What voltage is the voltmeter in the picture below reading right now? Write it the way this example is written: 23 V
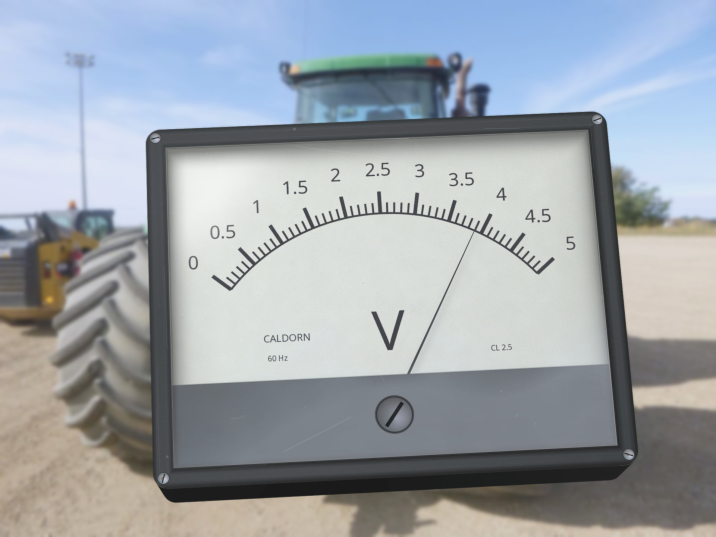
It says 3.9 V
